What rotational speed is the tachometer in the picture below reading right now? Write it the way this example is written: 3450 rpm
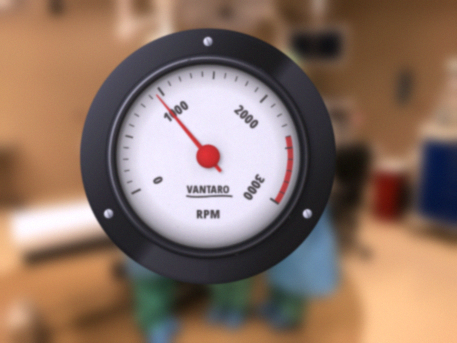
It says 950 rpm
